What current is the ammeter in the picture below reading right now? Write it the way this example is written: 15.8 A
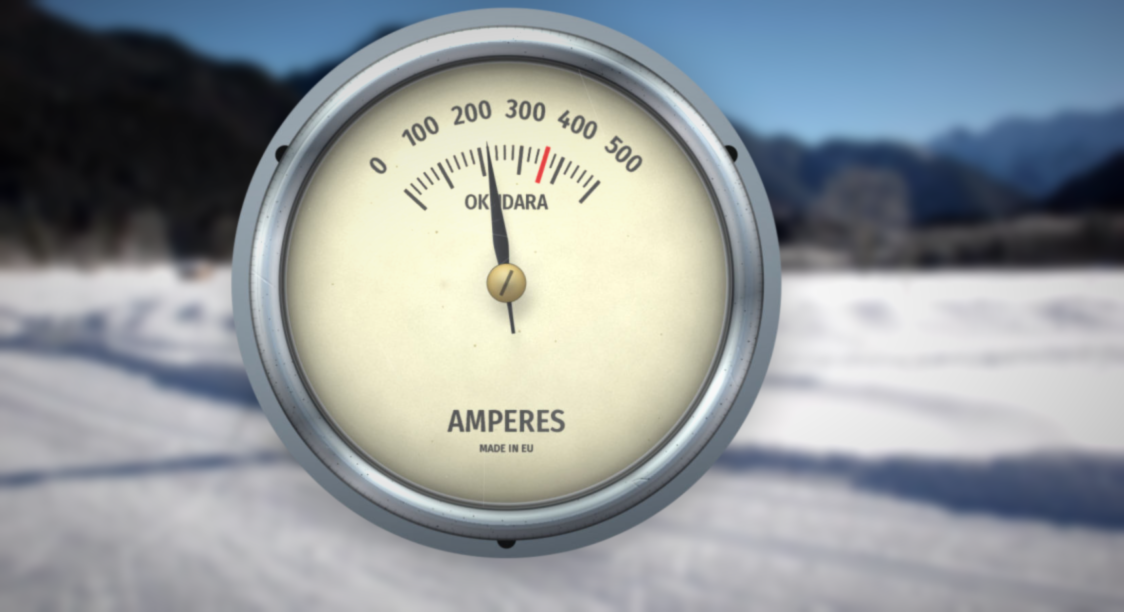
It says 220 A
